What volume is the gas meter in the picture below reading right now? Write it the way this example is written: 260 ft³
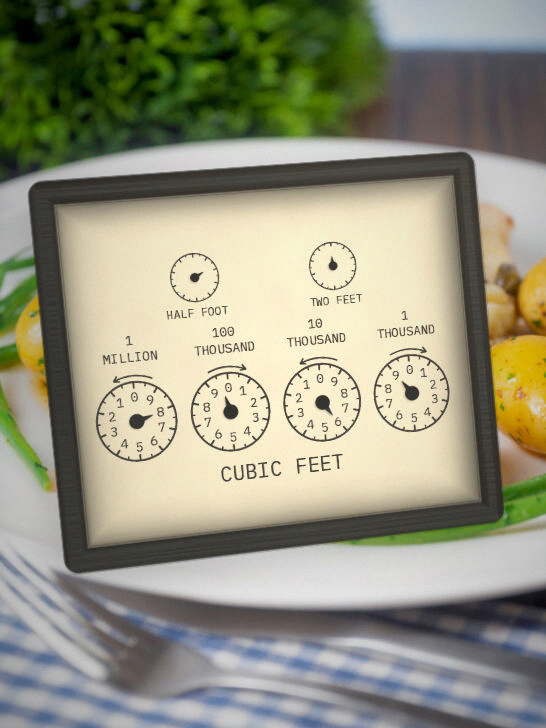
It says 795900 ft³
